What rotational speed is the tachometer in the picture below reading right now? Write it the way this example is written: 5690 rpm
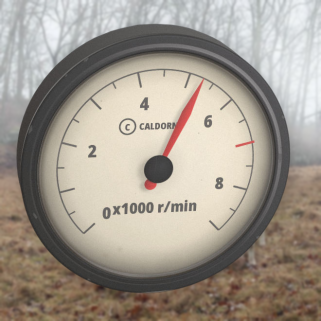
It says 5250 rpm
